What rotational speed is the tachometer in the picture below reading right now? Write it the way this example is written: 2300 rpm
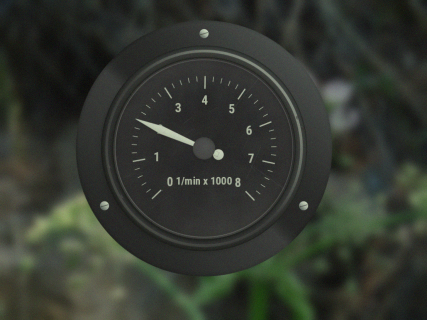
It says 2000 rpm
